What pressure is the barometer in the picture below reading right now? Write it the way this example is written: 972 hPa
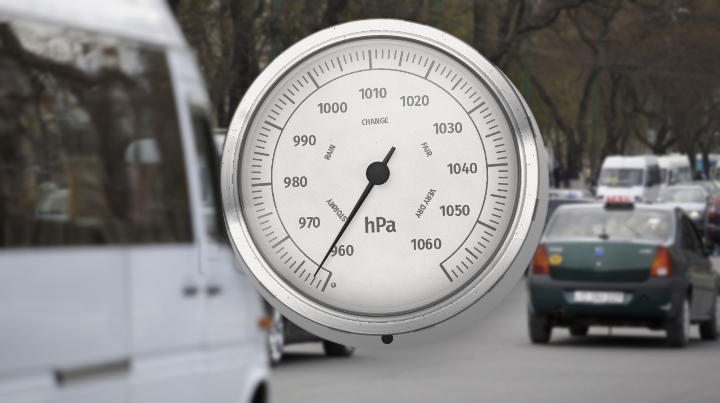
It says 962 hPa
